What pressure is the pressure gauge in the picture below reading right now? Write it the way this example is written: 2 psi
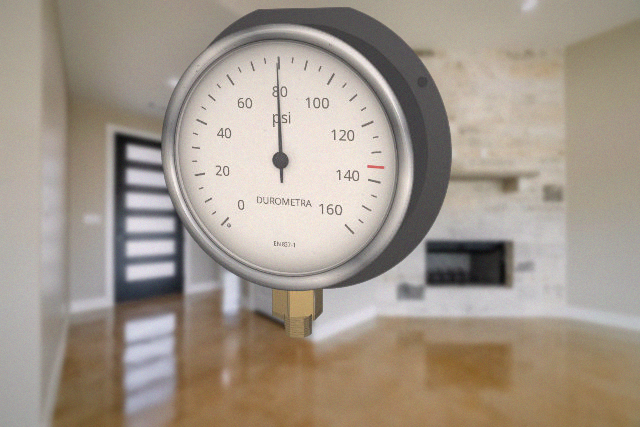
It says 80 psi
